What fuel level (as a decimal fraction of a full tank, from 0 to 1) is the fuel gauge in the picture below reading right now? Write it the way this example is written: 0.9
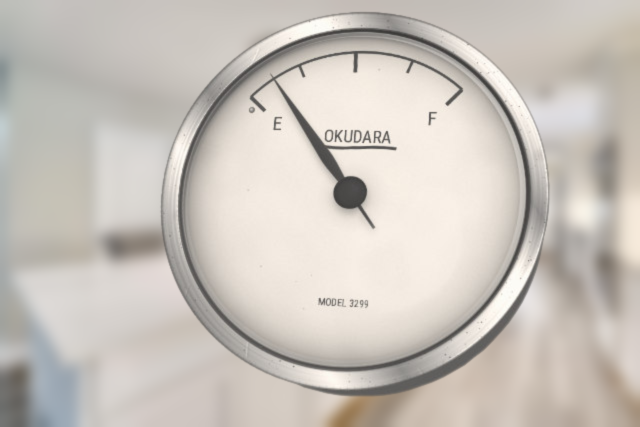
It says 0.125
